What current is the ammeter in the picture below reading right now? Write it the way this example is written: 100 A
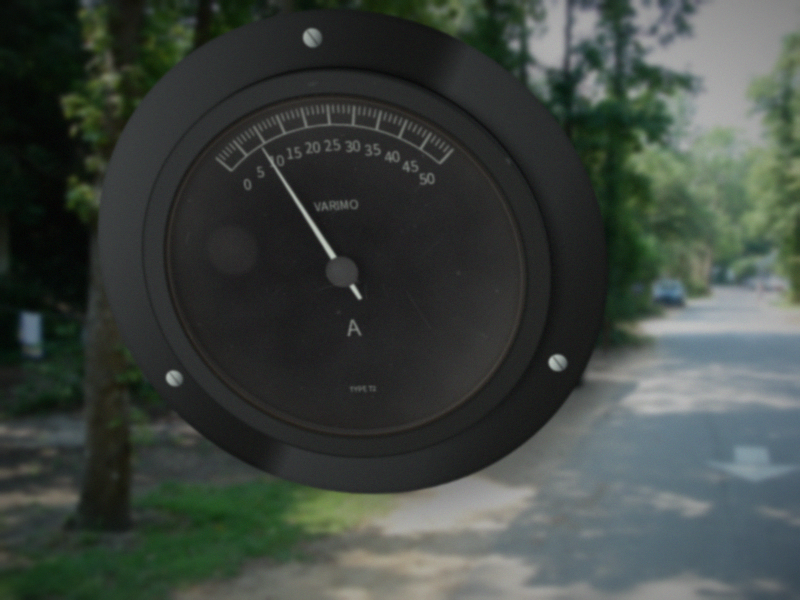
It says 10 A
